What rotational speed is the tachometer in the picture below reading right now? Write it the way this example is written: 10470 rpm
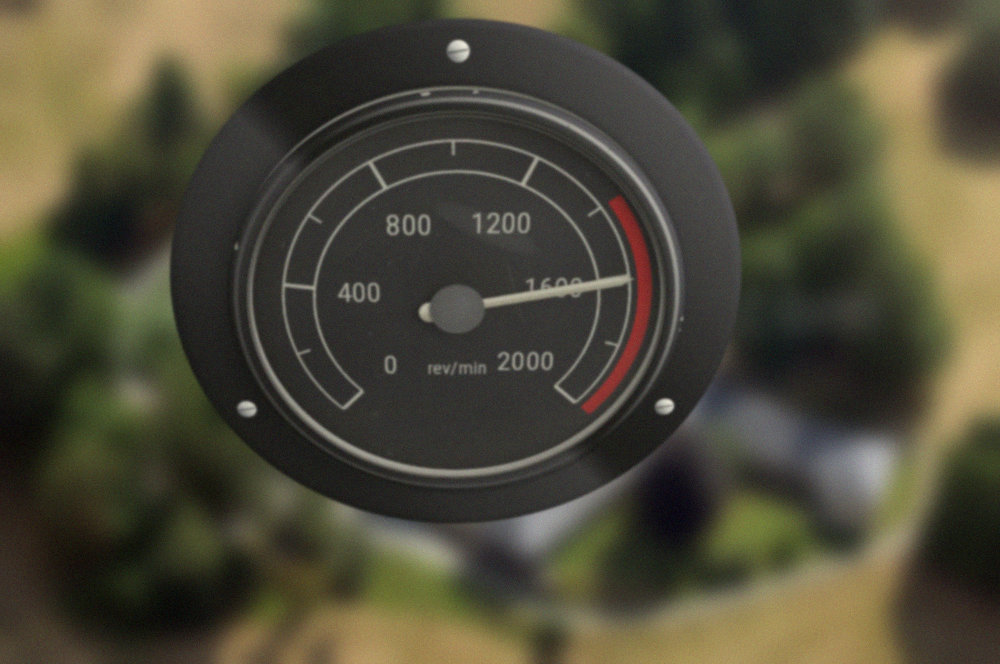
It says 1600 rpm
